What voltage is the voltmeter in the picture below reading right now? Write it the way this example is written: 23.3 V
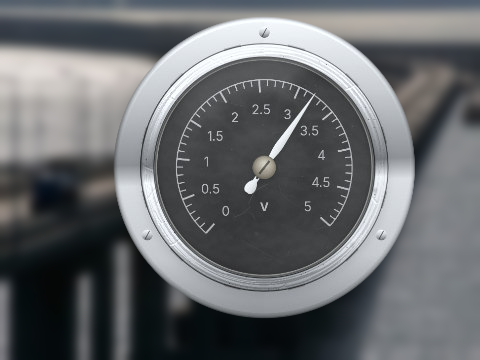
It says 3.2 V
